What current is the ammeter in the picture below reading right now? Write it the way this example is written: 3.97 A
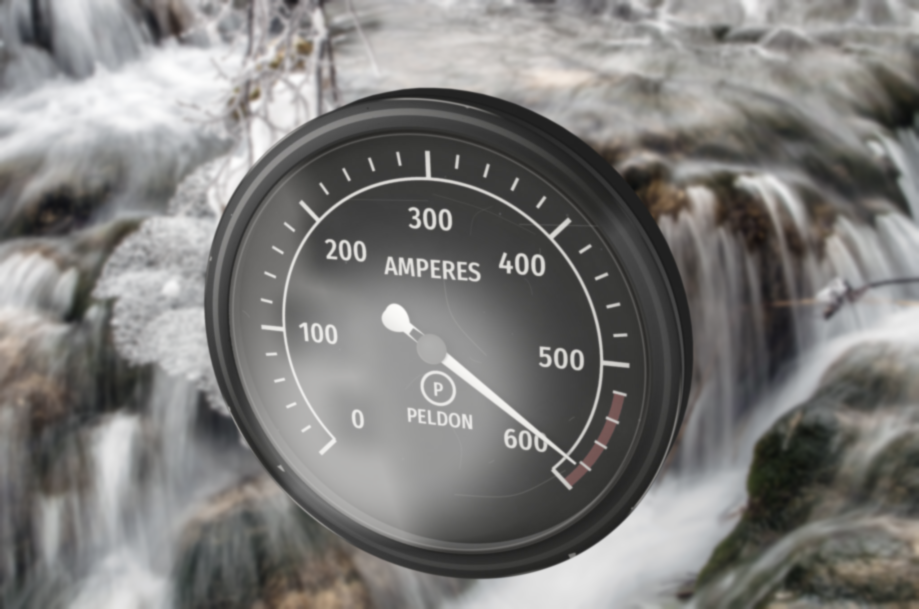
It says 580 A
